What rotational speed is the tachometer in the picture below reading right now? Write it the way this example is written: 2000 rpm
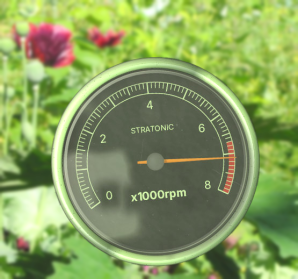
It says 7100 rpm
